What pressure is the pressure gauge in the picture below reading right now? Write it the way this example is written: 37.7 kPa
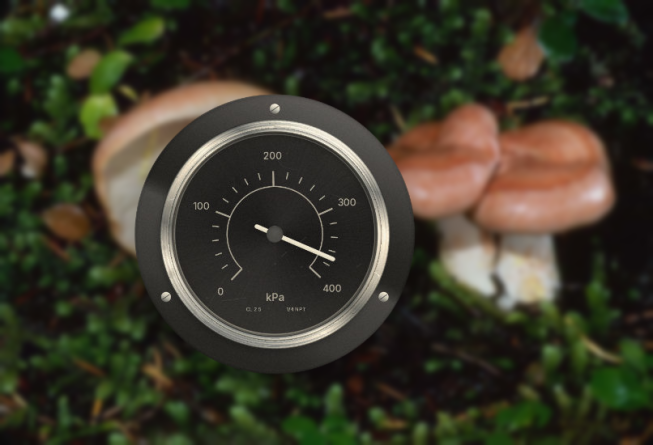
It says 370 kPa
